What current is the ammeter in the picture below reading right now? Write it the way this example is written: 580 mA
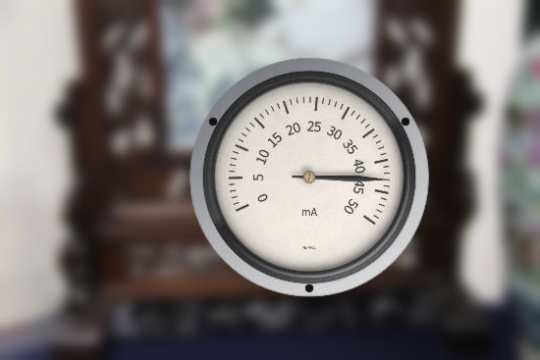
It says 43 mA
